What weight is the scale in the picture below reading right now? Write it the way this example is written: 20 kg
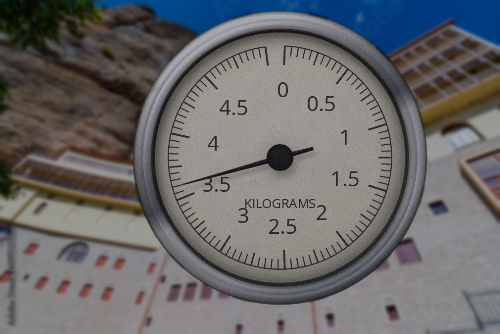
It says 3.6 kg
